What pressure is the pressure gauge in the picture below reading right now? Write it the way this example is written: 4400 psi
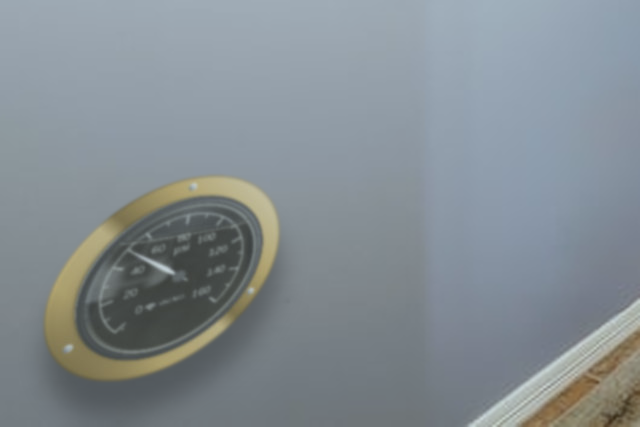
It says 50 psi
